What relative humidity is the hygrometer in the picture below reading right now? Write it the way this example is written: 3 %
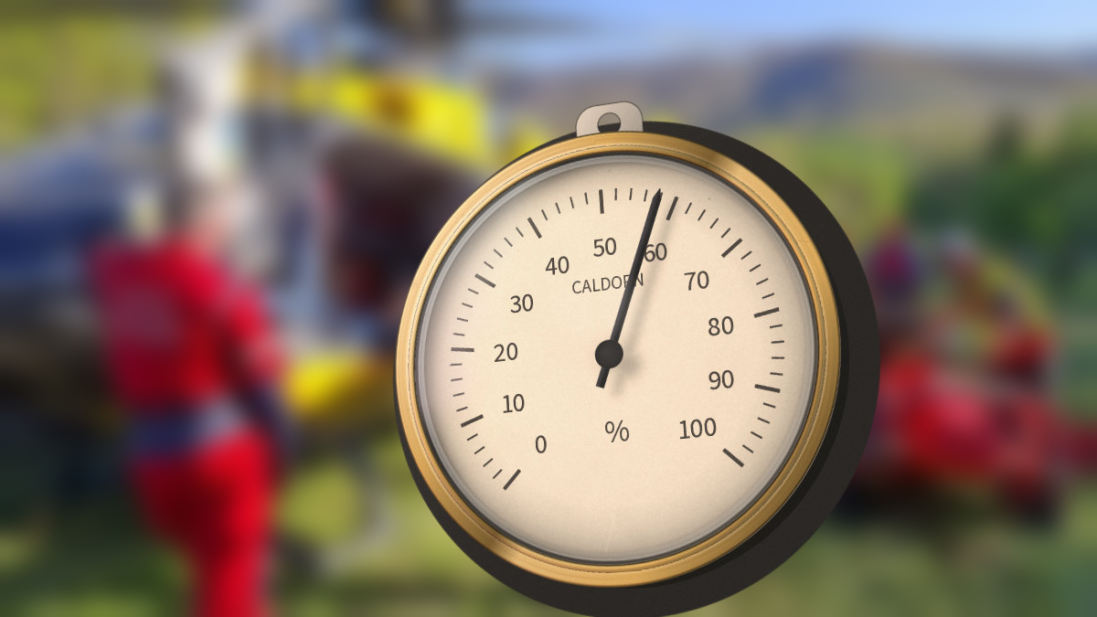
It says 58 %
